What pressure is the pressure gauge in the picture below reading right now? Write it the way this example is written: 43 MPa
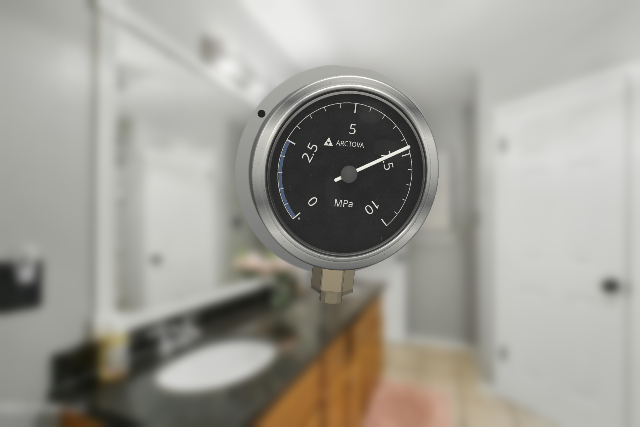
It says 7.25 MPa
